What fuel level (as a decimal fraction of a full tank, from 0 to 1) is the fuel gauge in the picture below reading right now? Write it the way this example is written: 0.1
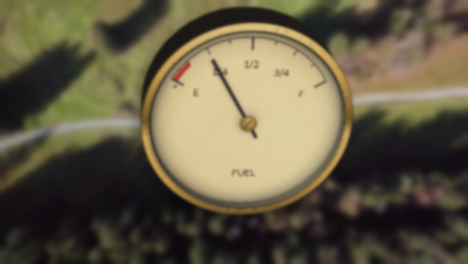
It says 0.25
